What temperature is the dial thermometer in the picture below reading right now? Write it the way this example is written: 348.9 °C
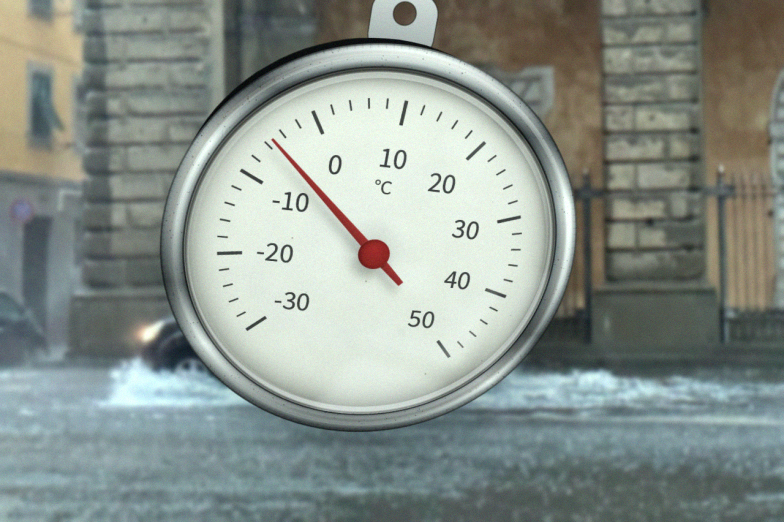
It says -5 °C
